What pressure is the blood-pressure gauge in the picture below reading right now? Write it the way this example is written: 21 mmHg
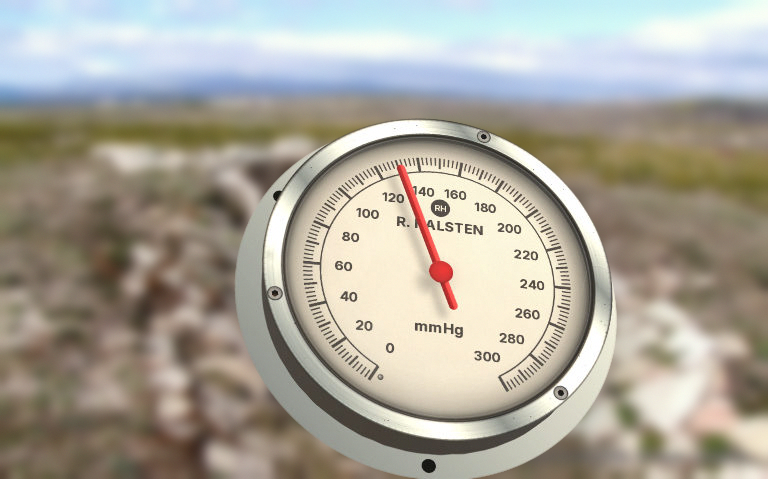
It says 130 mmHg
